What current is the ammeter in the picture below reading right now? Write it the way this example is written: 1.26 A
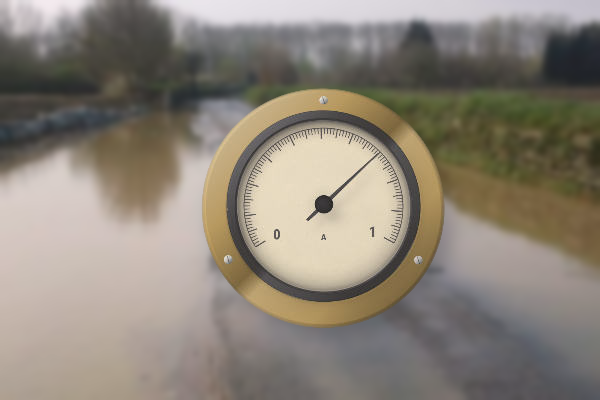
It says 0.7 A
